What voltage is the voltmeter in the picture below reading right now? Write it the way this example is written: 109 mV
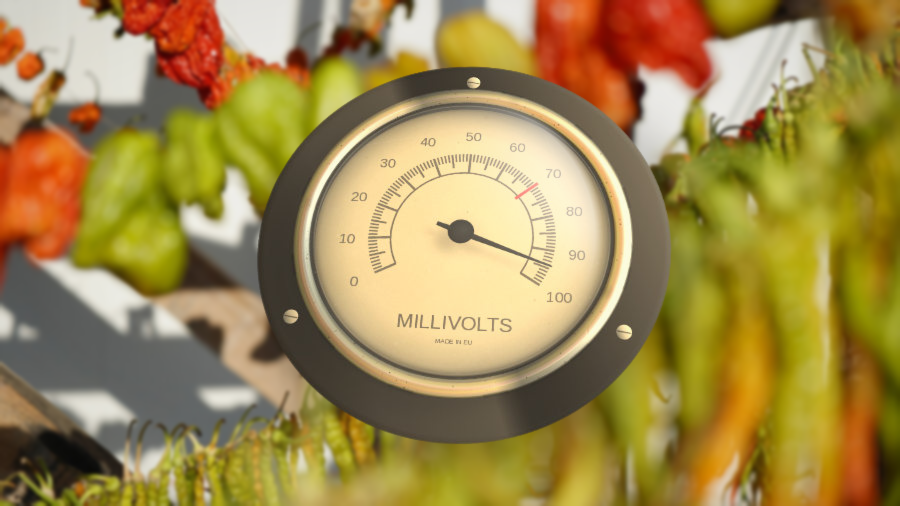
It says 95 mV
